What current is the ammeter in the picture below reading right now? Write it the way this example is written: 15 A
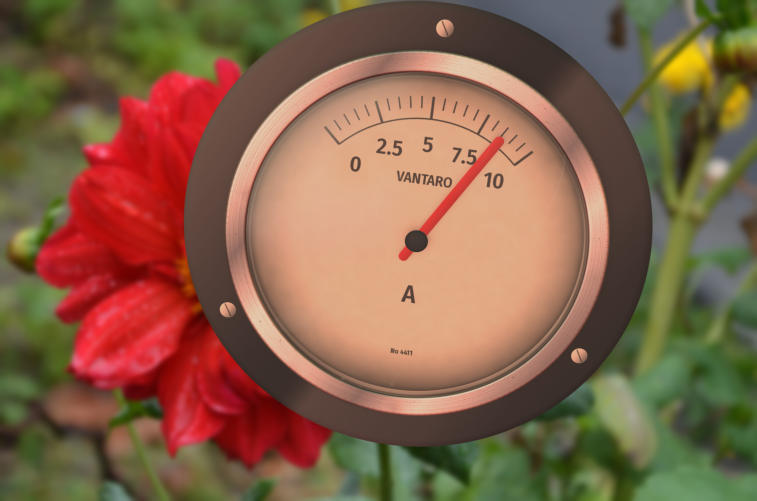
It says 8.5 A
